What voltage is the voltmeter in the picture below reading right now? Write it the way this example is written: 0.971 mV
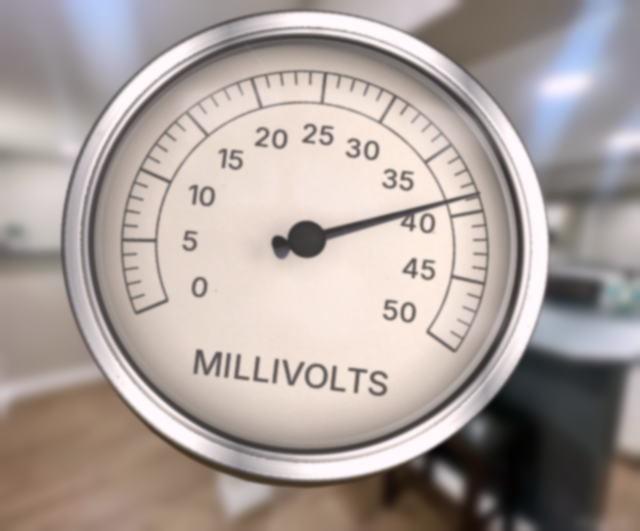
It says 39 mV
